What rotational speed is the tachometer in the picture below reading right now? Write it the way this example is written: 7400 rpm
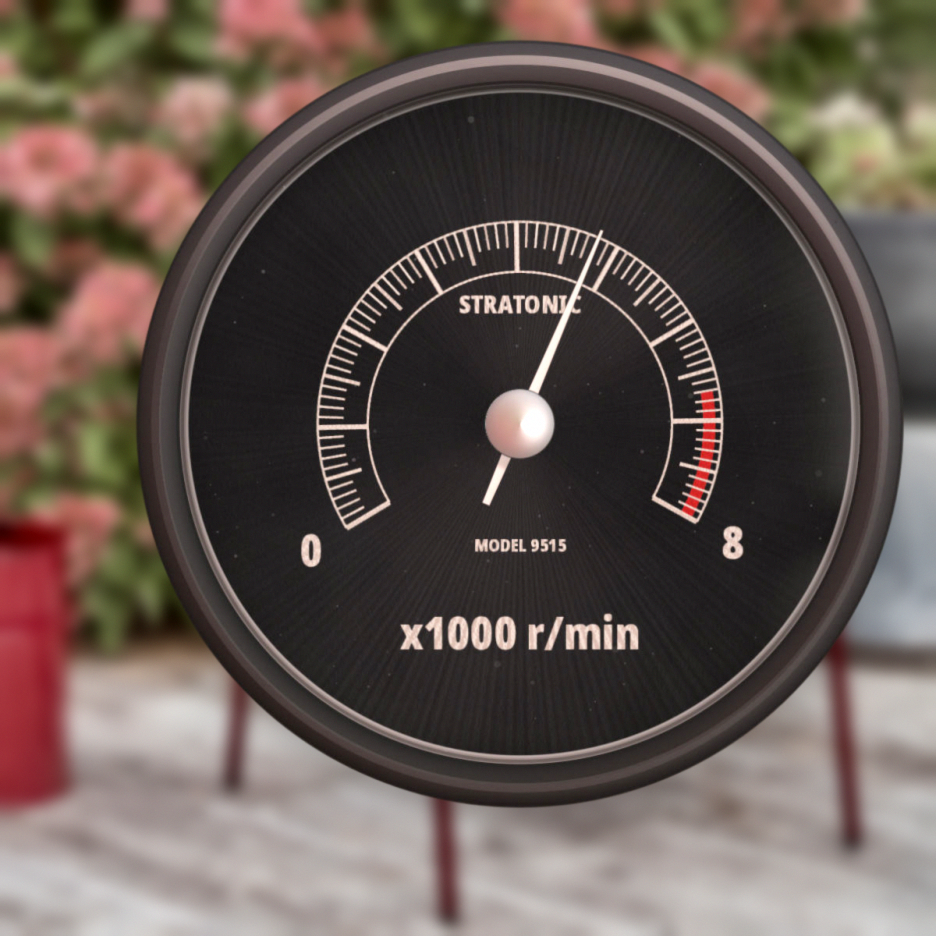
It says 4800 rpm
